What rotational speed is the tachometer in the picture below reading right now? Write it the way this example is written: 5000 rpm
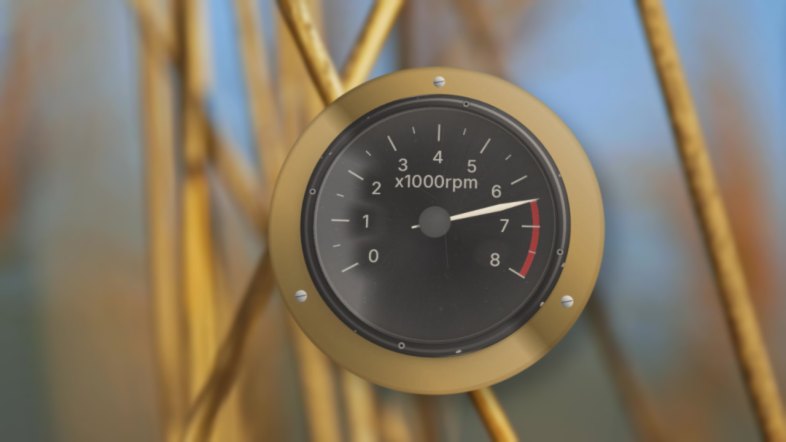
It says 6500 rpm
